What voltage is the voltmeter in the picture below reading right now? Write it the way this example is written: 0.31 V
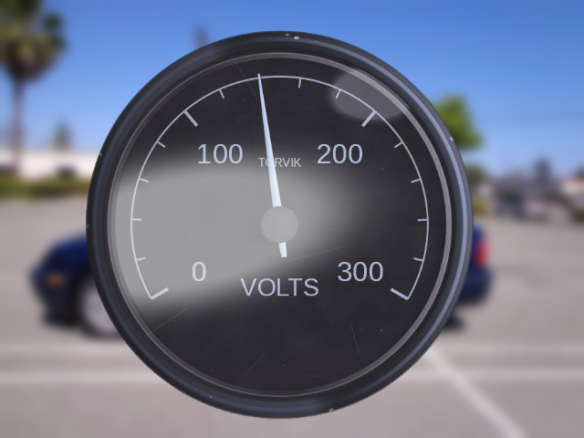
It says 140 V
